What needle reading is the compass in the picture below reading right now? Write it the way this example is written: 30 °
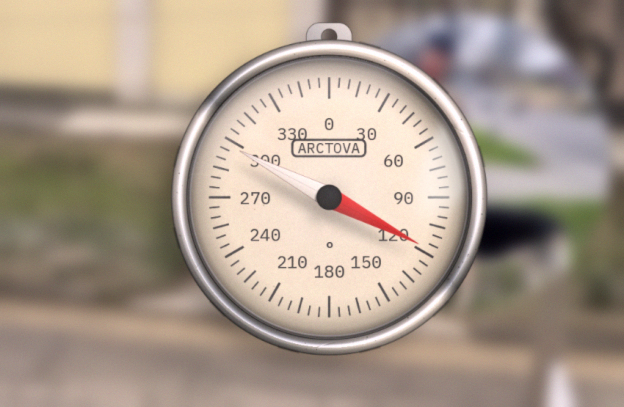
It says 117.5 °
